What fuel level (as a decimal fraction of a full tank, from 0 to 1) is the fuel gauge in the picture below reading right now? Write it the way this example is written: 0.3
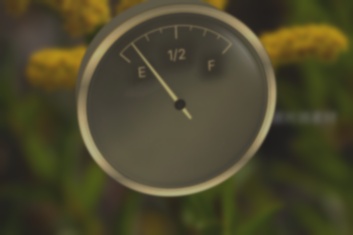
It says 0.125
